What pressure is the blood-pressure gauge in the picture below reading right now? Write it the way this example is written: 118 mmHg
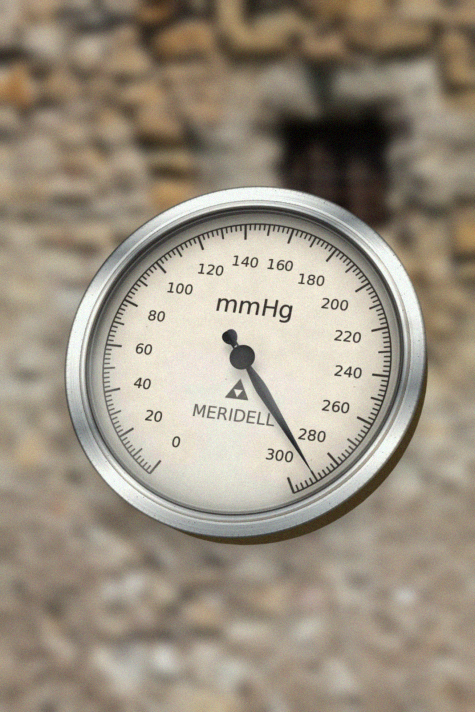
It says 290 mmHg
